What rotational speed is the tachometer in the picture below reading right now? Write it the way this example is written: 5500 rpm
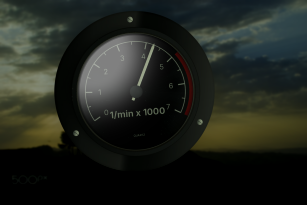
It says 4250 rpm
